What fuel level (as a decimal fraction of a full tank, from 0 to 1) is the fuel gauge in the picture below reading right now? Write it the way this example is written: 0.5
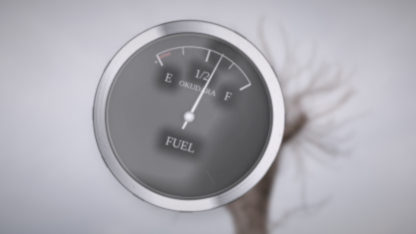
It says 0.625
